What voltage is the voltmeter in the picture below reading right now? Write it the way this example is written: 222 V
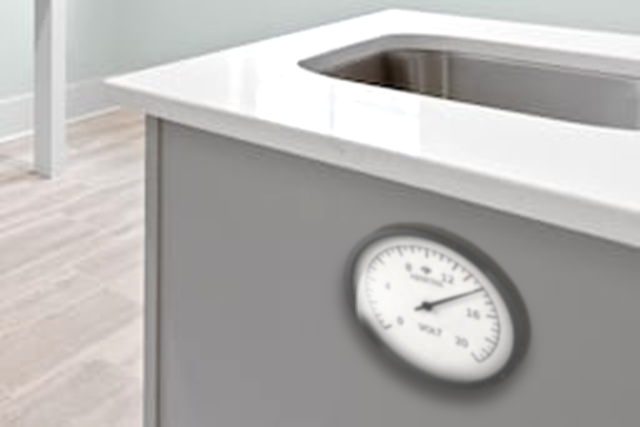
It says 14 V
